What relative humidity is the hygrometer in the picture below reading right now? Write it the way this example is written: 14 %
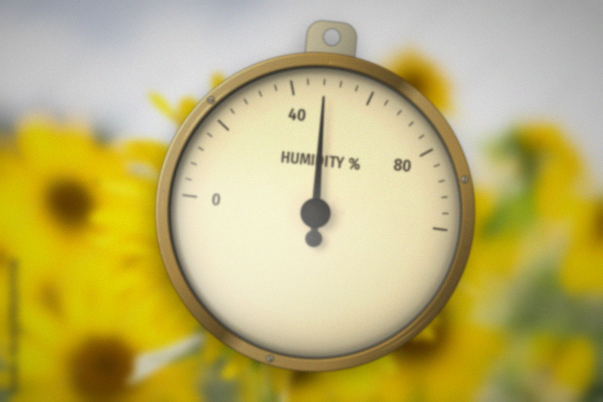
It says 48 %
